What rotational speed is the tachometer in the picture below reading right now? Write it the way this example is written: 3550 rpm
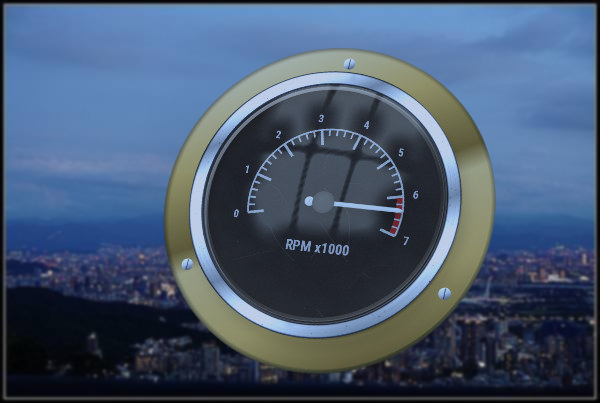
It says 6400 rpm
